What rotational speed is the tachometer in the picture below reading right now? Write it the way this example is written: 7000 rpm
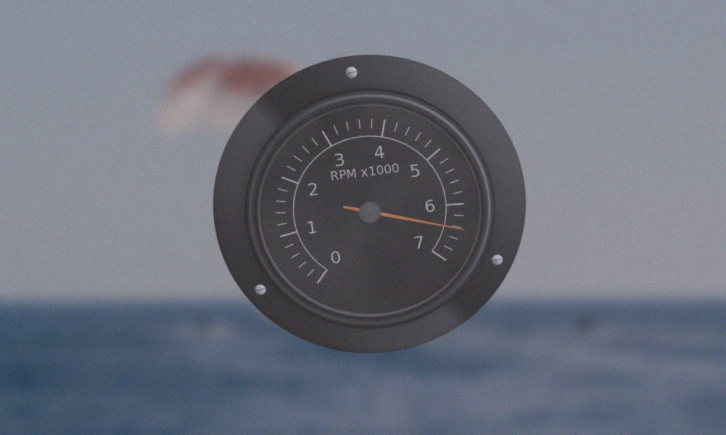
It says 6400 rpm
